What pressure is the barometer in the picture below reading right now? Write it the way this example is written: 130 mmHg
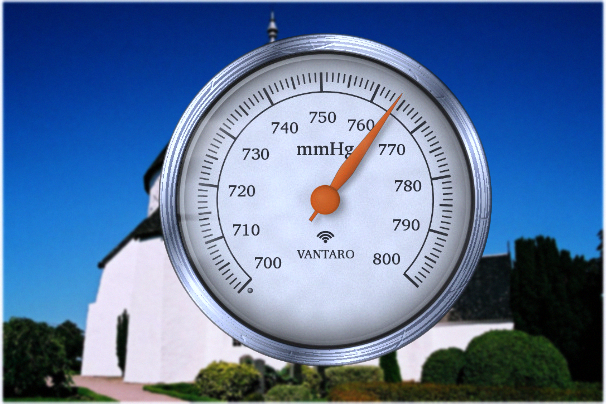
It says 764 mmHg
